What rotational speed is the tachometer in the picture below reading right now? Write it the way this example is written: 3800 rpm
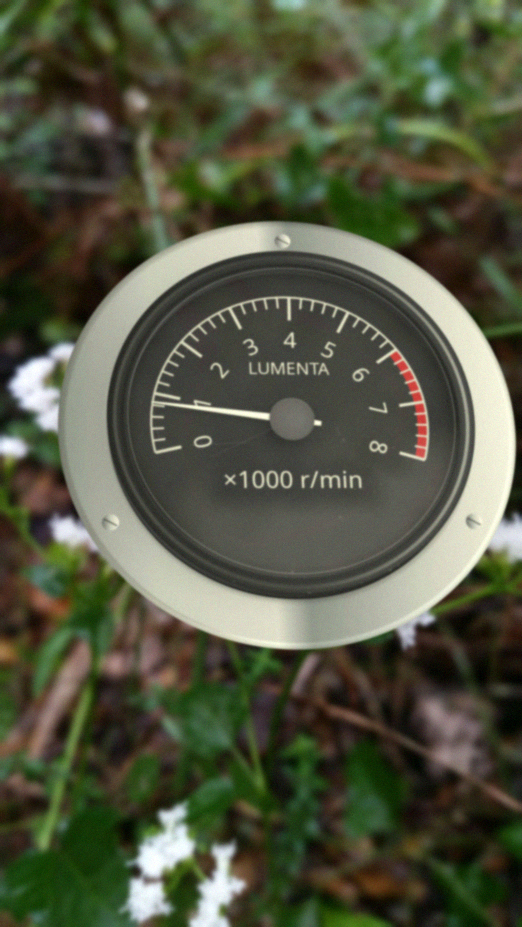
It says 800 rpm
